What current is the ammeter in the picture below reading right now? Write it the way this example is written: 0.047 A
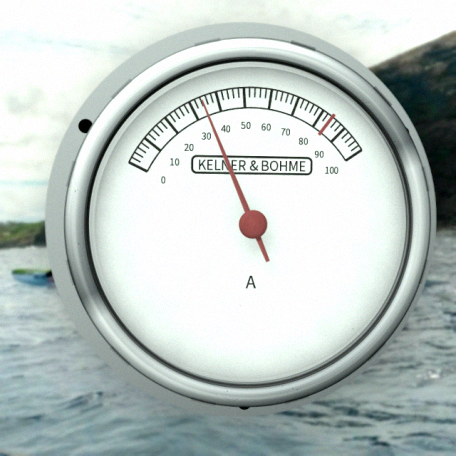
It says 34 A
